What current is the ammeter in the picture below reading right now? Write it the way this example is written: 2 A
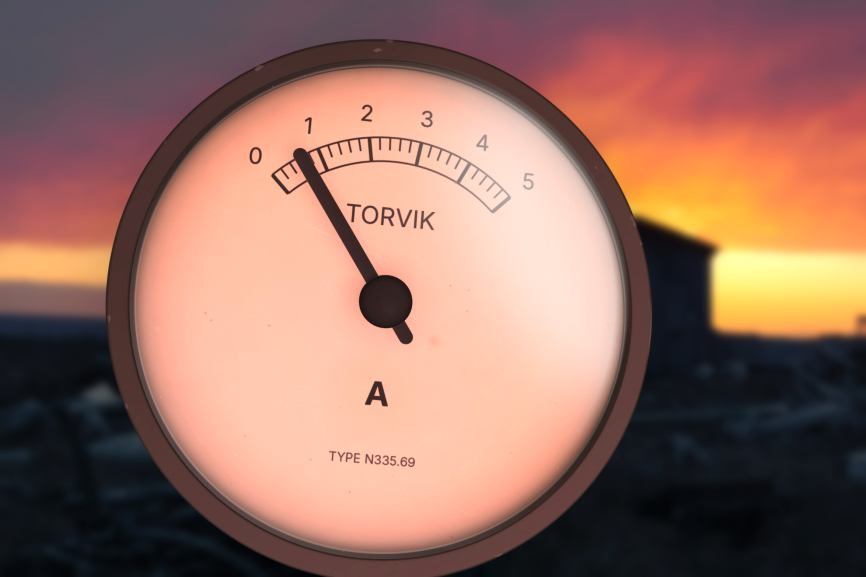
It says 0.6 A
